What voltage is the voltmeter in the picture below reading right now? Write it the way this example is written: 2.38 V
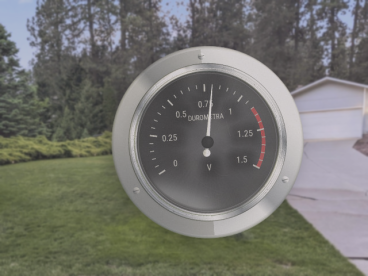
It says 0.8 V
